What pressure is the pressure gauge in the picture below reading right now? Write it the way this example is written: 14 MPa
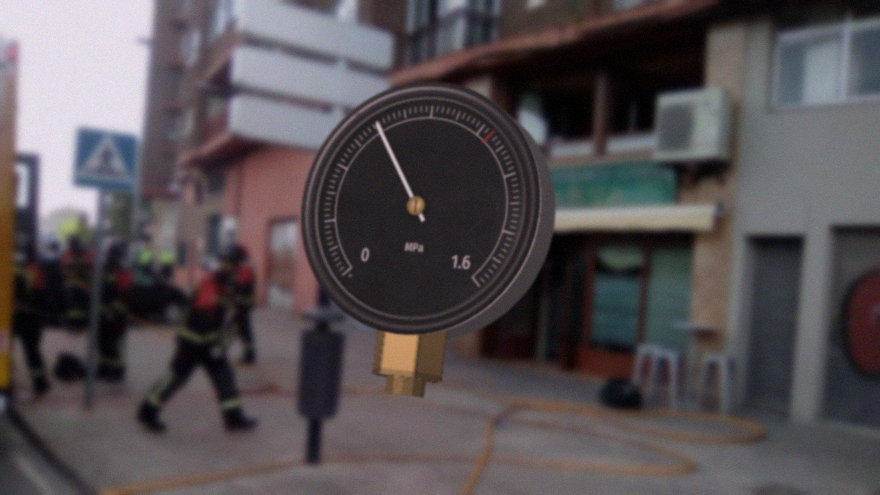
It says 0.6 MPa
